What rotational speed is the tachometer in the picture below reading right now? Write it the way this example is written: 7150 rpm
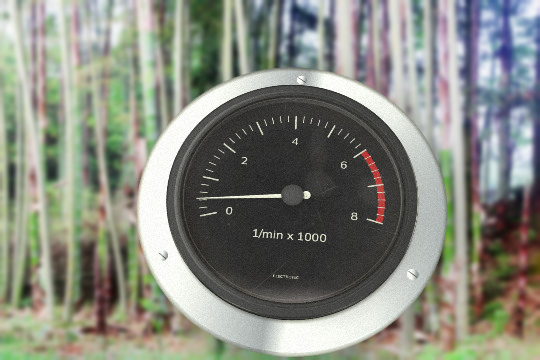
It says 400 rpm
